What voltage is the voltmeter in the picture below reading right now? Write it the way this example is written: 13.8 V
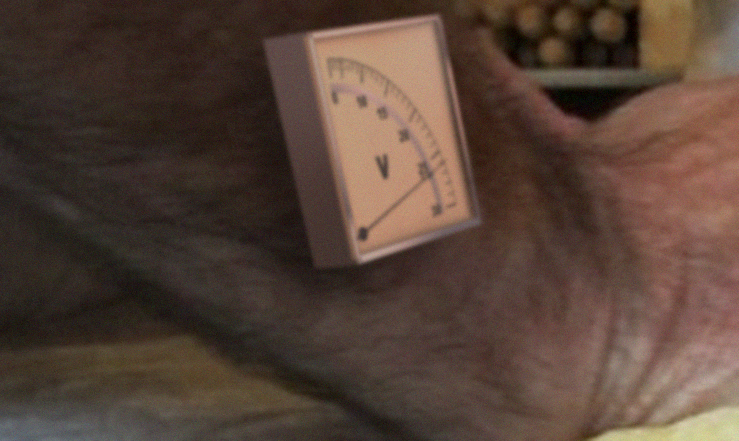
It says 26 V
